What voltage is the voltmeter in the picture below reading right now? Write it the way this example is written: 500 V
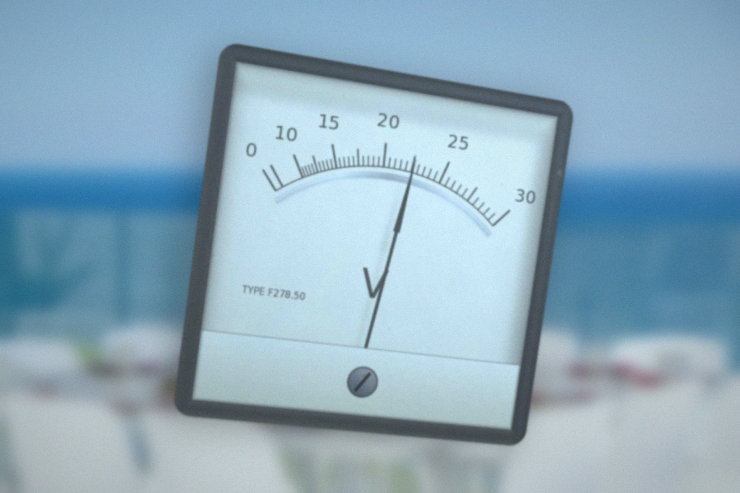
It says 22.5 V
